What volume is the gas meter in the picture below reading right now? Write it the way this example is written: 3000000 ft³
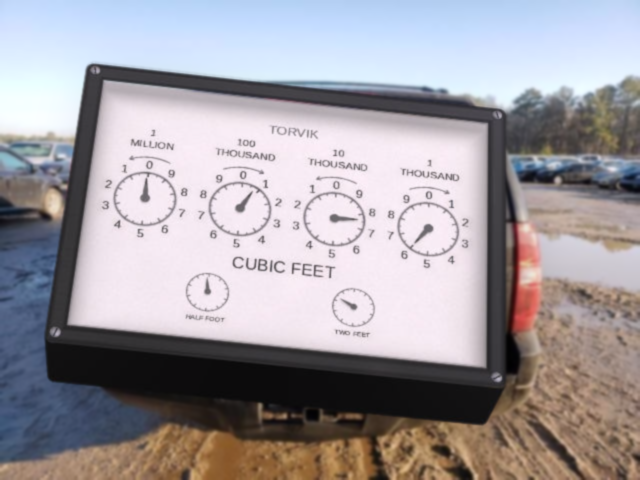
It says 7600 ft³
